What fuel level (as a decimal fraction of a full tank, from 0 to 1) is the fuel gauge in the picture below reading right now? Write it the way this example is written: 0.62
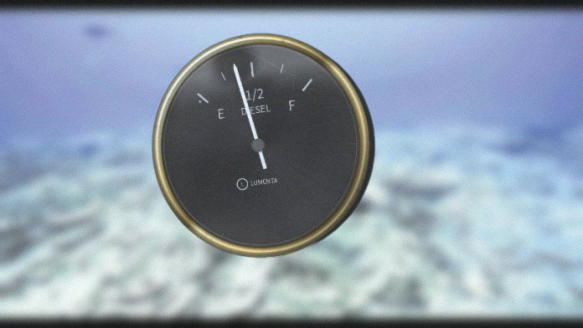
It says 0.375
